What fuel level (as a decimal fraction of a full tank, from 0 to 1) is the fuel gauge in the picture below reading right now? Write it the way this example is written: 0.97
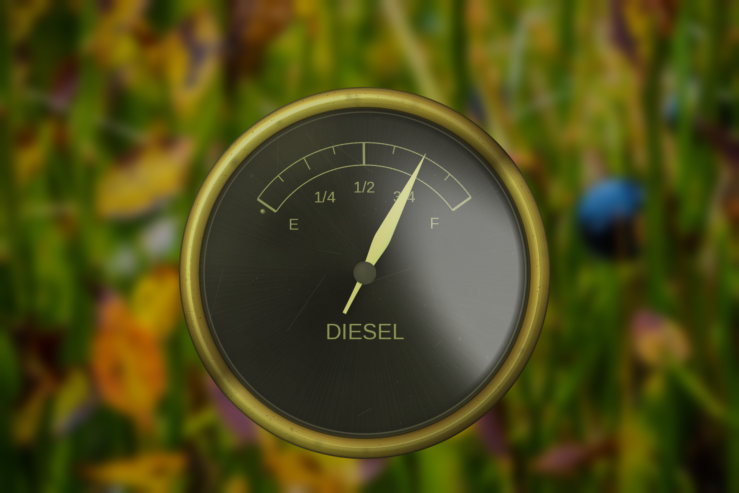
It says 0.75
